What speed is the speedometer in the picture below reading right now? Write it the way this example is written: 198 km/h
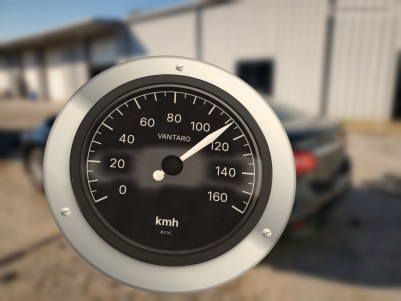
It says 112.5 km/h
